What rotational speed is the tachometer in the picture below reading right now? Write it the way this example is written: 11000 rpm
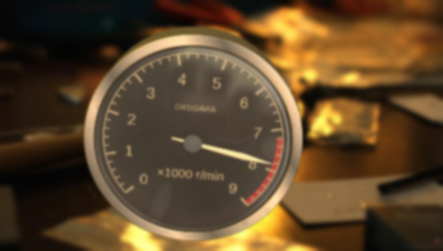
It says 7800 rpm
